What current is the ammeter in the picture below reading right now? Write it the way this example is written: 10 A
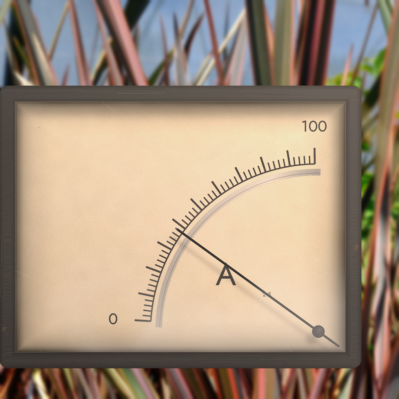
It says 38 A
